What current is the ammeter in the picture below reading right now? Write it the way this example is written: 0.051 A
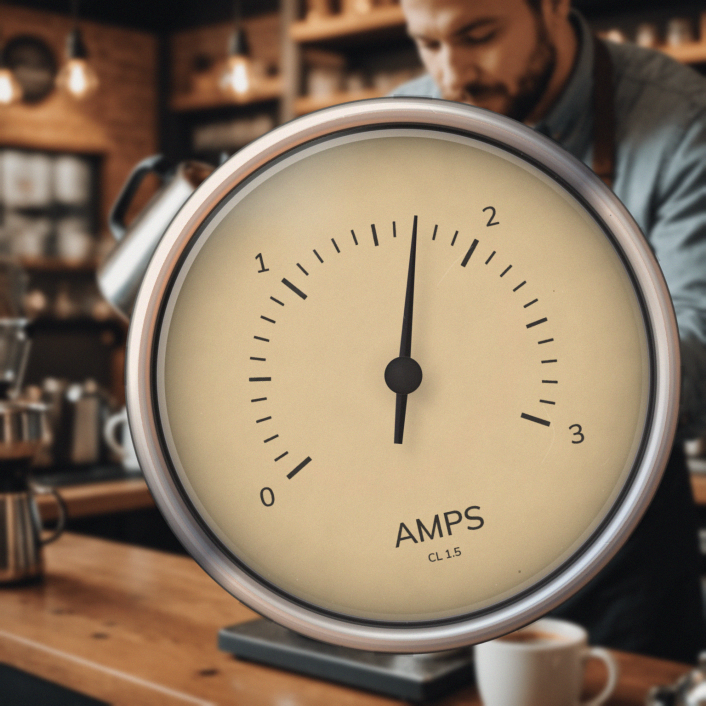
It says 1.7 A
